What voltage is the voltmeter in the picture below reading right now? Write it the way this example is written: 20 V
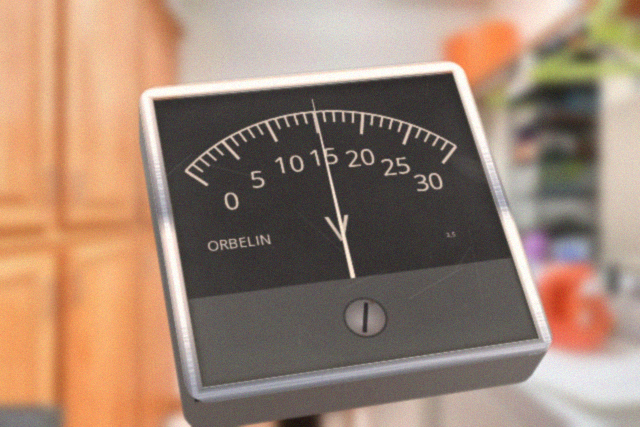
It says 15 V
